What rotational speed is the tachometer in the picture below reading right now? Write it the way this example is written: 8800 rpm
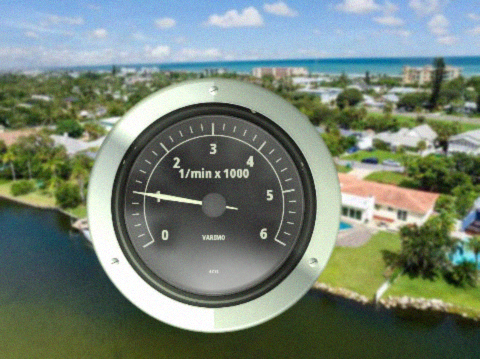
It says 1000 rpm
